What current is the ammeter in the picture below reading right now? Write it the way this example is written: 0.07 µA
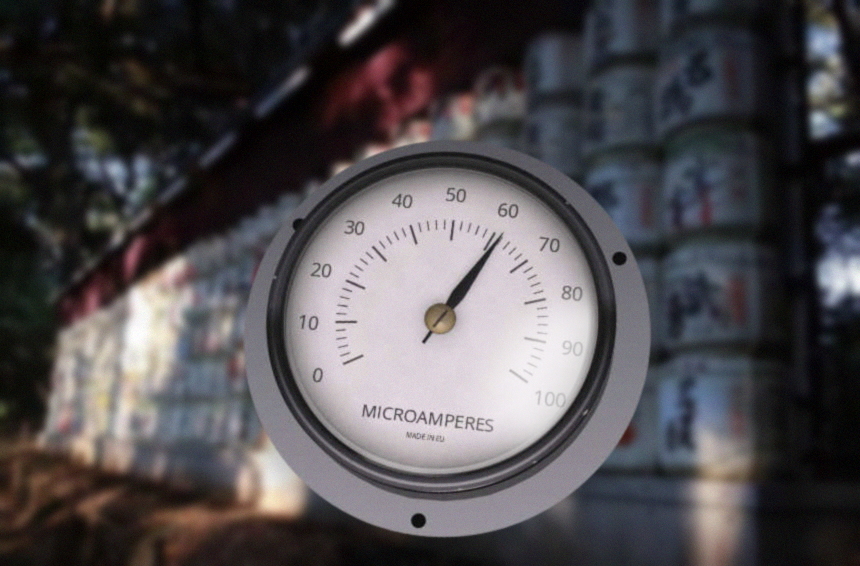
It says 62 µA
